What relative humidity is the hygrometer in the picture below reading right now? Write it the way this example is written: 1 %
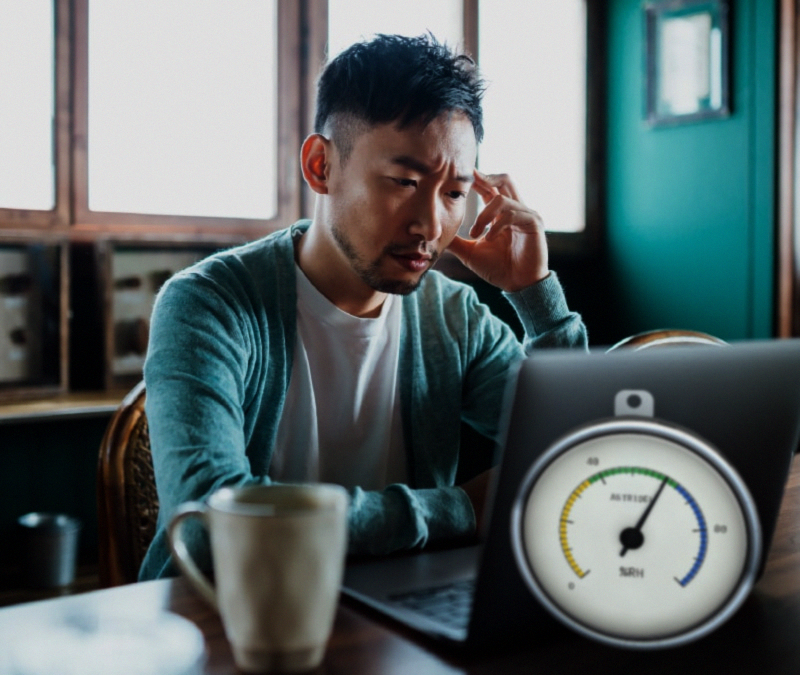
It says 60 %
